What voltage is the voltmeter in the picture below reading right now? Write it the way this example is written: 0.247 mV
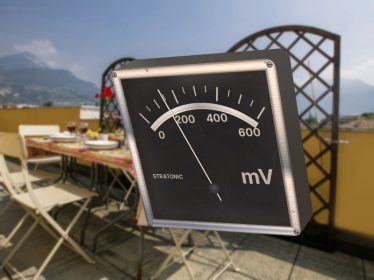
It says 150 mV
